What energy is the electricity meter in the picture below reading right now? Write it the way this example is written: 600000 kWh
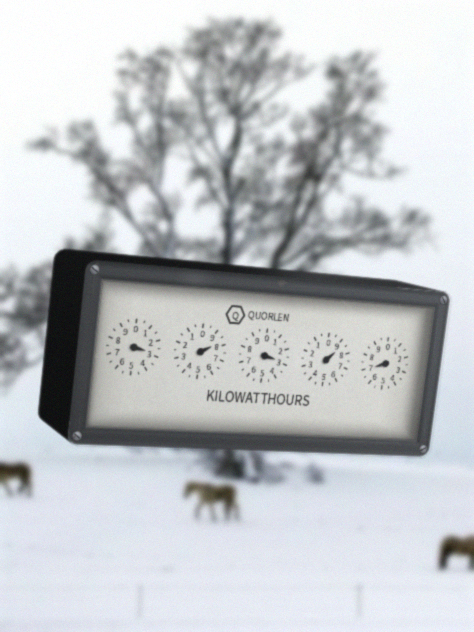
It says 28287 kWh
